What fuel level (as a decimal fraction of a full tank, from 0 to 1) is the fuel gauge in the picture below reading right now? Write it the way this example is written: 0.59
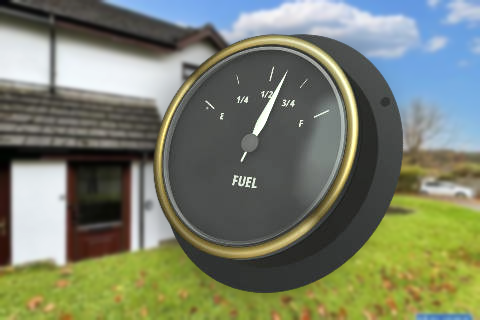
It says 0.625
